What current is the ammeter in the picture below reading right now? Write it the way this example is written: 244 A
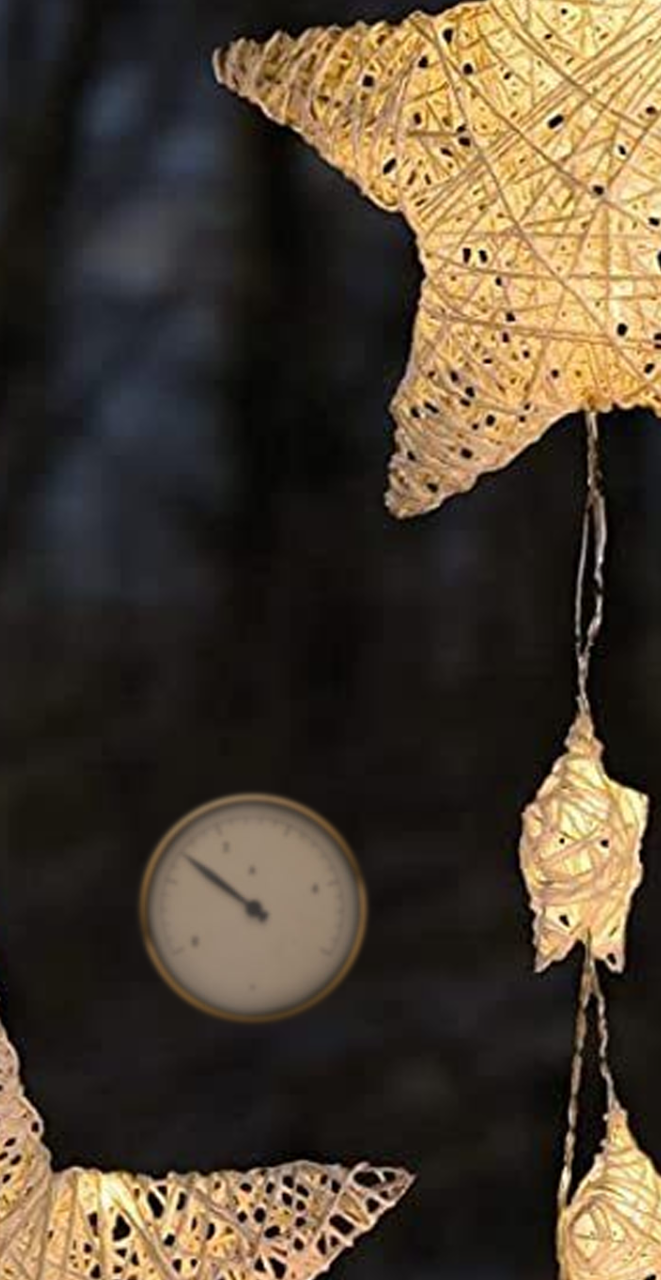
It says 1.4 A
